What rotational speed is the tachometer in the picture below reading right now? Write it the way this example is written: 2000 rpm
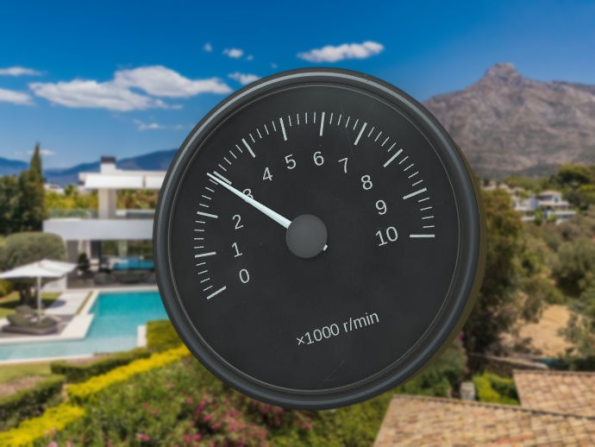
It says 2900 rpm
